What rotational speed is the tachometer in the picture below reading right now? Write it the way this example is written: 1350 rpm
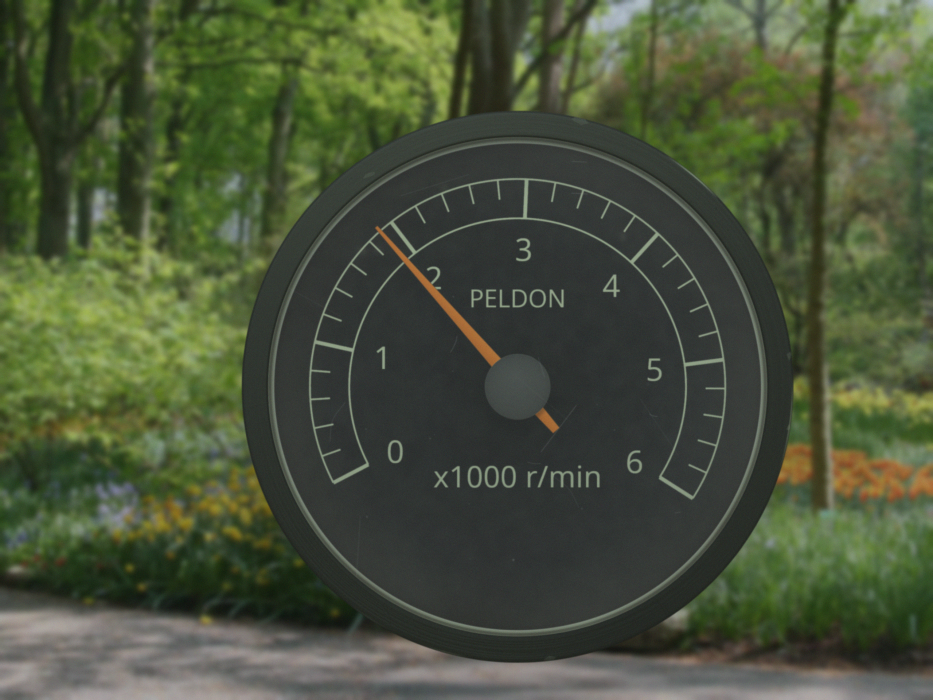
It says 1900 rpm
